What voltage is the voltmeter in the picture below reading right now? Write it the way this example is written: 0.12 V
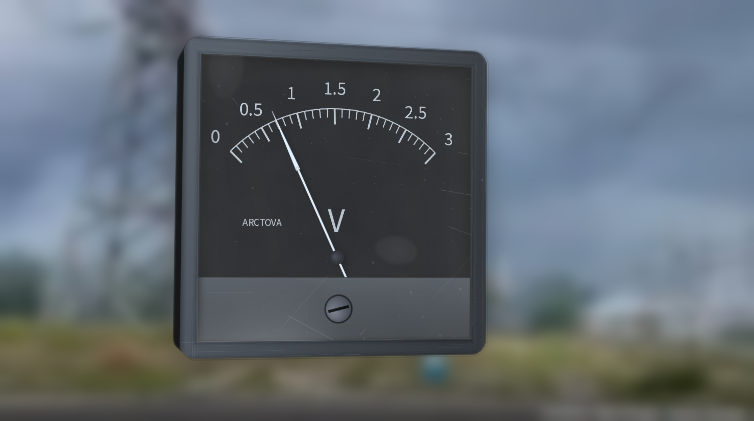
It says 0.7 V
